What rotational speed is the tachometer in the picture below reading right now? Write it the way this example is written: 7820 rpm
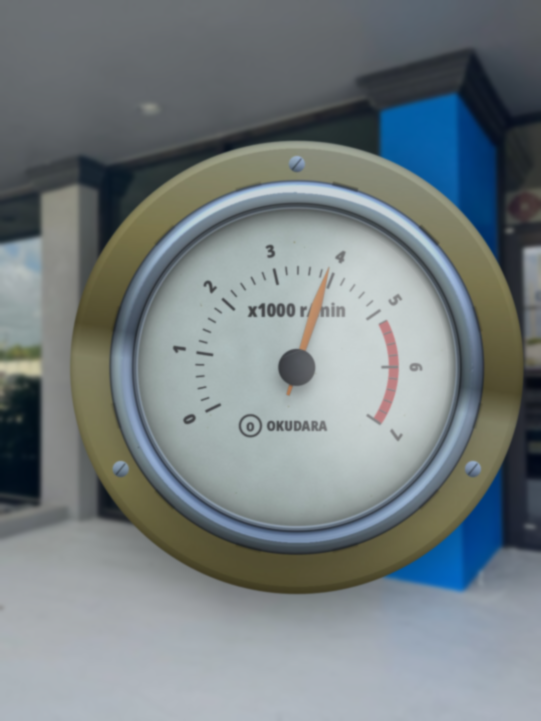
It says 3900 rpm
